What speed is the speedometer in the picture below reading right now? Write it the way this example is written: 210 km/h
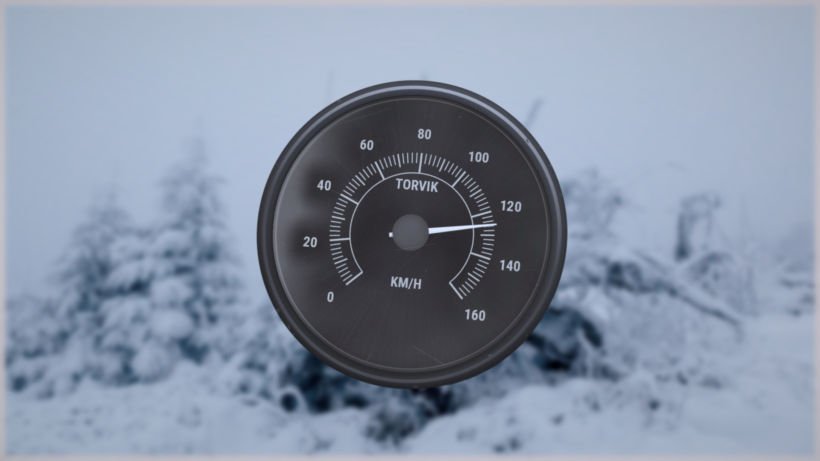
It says 126 km/h
